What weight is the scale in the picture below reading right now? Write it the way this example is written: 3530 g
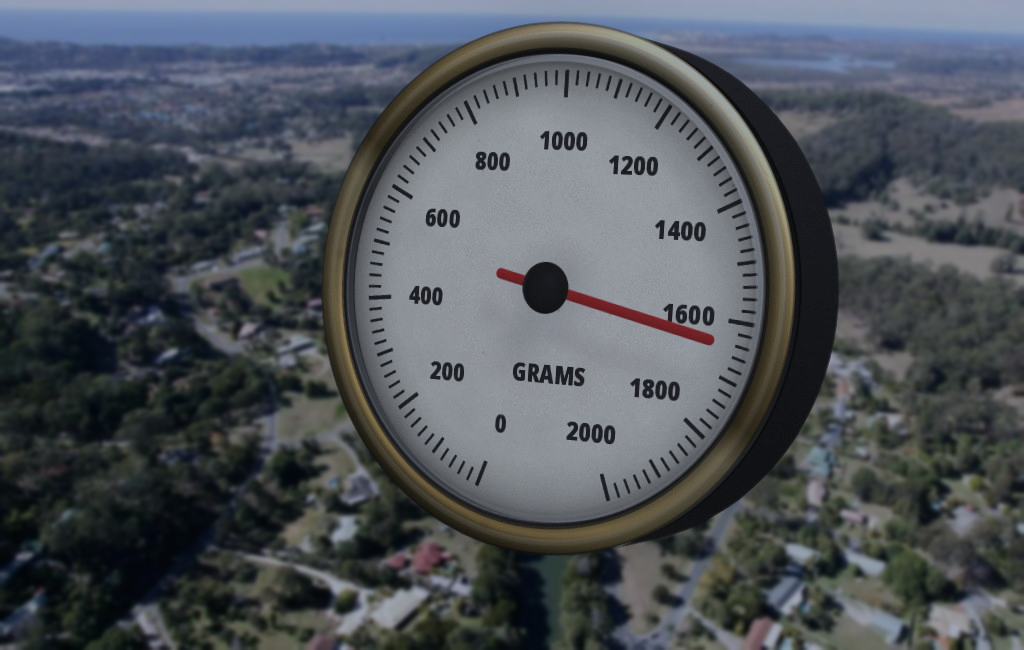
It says 1640 g
